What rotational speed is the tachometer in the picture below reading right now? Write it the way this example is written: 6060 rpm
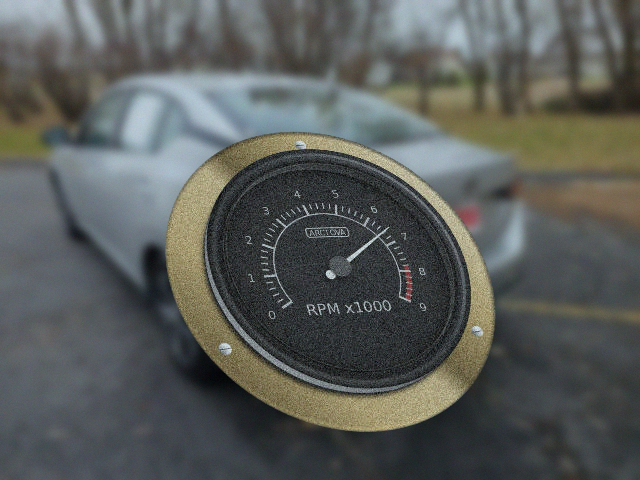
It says 6600 rpm
